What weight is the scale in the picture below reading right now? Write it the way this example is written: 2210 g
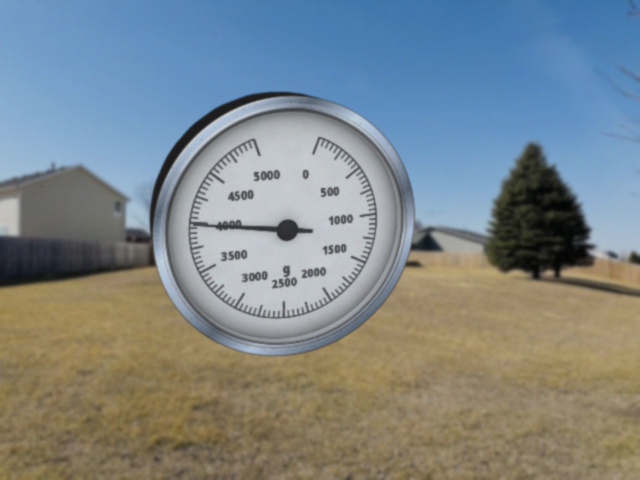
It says 4000 g
